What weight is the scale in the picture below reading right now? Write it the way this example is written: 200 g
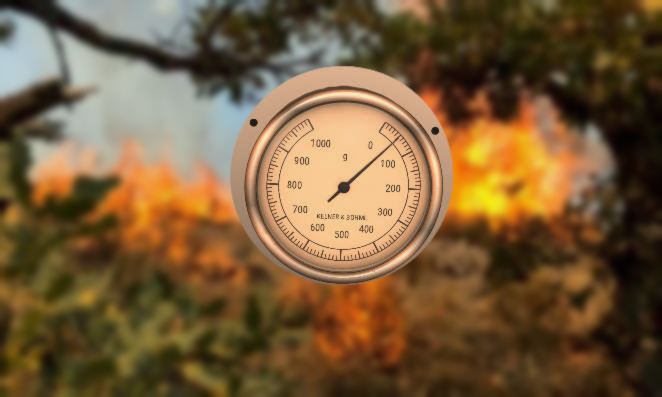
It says 50 g
